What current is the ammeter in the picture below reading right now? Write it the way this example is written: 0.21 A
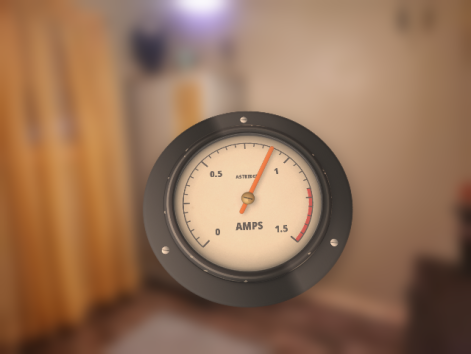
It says 0.9 A
